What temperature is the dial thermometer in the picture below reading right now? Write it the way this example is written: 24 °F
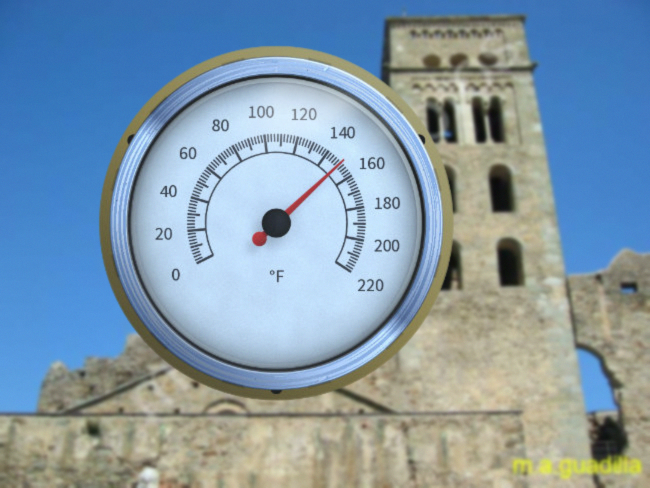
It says 150 °F
